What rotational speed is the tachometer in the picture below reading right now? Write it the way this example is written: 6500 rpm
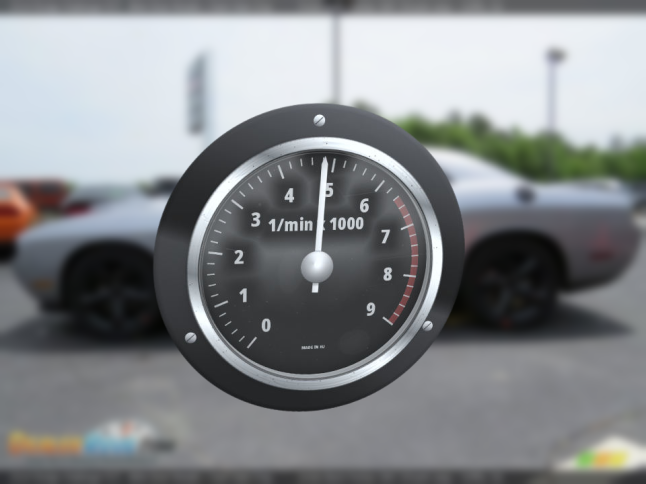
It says 4800 rpm
